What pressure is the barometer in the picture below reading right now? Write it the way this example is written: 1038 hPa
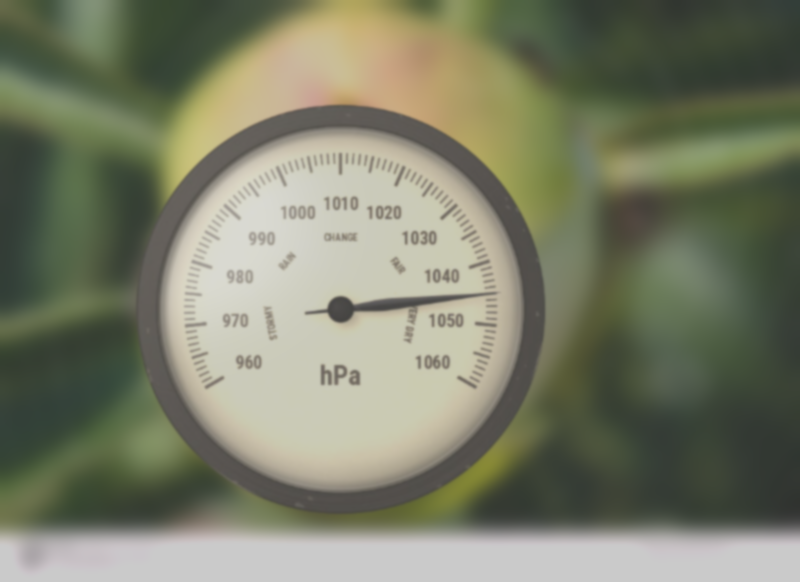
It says 1045 hPa
